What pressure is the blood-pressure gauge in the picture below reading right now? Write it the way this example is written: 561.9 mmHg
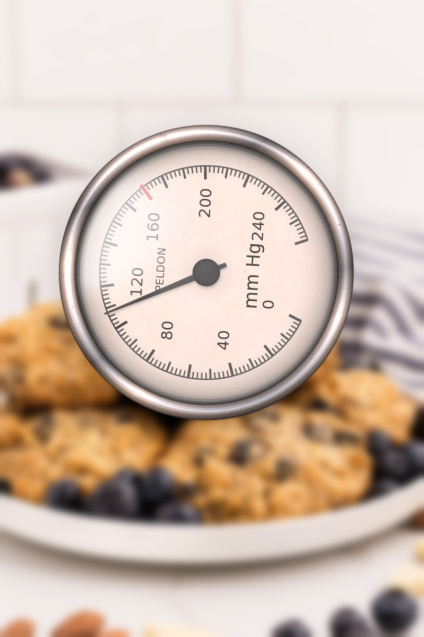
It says 108 mmHg
